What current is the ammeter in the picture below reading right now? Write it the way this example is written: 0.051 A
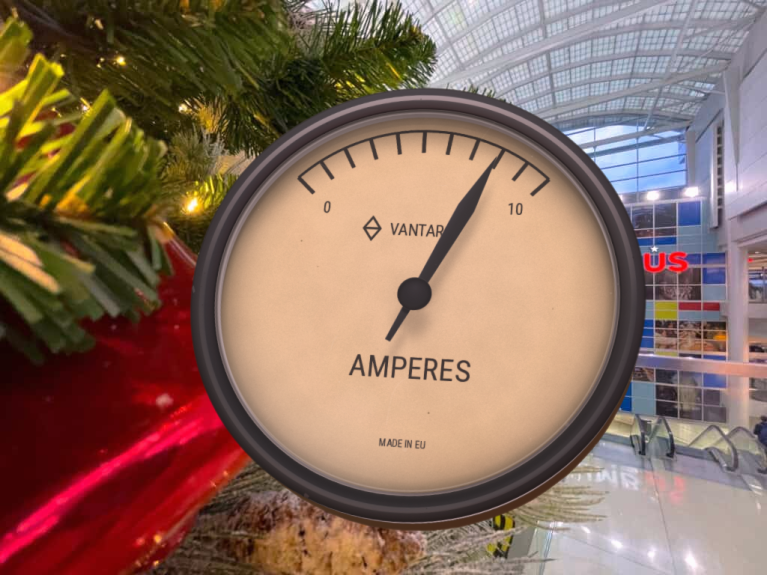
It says 8 A
